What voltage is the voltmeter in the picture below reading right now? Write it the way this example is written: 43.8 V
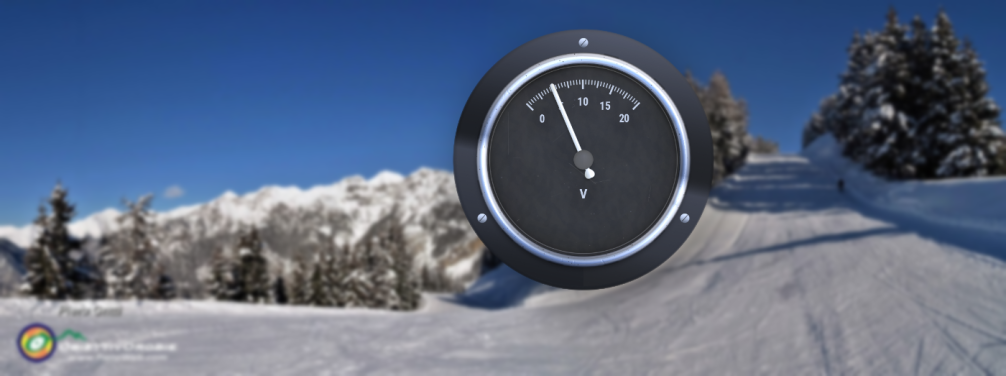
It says 5 V
